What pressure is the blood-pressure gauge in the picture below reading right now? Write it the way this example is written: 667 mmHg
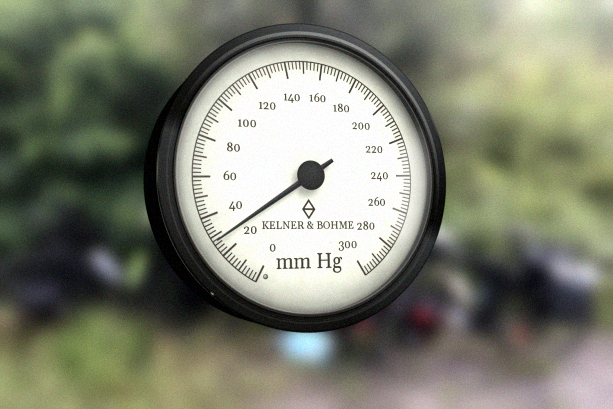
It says 28 mmHg
